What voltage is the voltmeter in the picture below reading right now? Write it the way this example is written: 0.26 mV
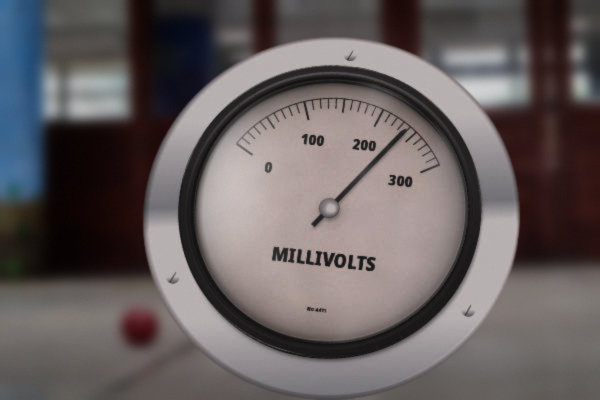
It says 240 mV
